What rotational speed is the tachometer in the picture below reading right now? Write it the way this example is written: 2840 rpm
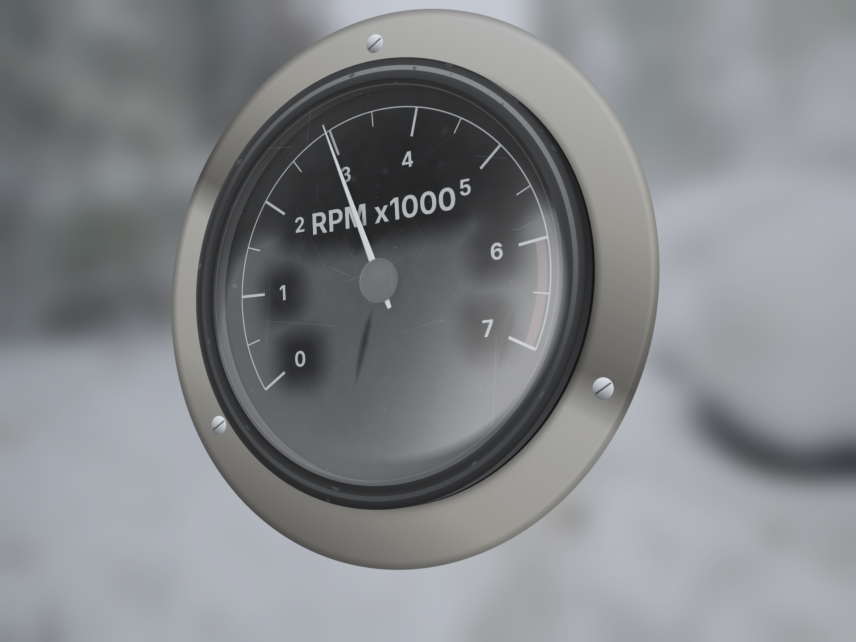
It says 3000 rpm
